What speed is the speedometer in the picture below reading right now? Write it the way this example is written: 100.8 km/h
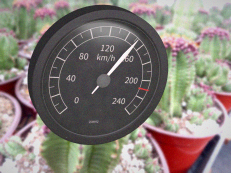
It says 150 km/h
